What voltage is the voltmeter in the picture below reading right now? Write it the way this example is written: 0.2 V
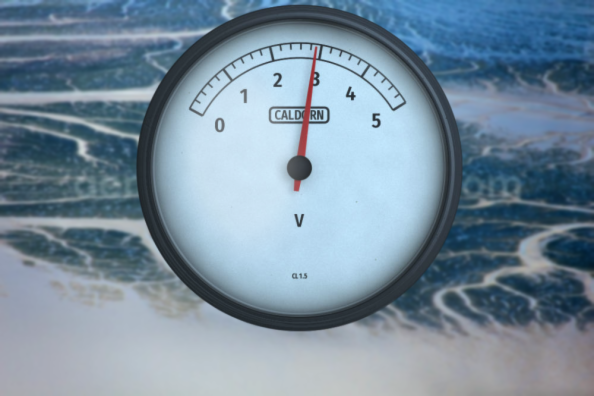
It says 2.9 V
